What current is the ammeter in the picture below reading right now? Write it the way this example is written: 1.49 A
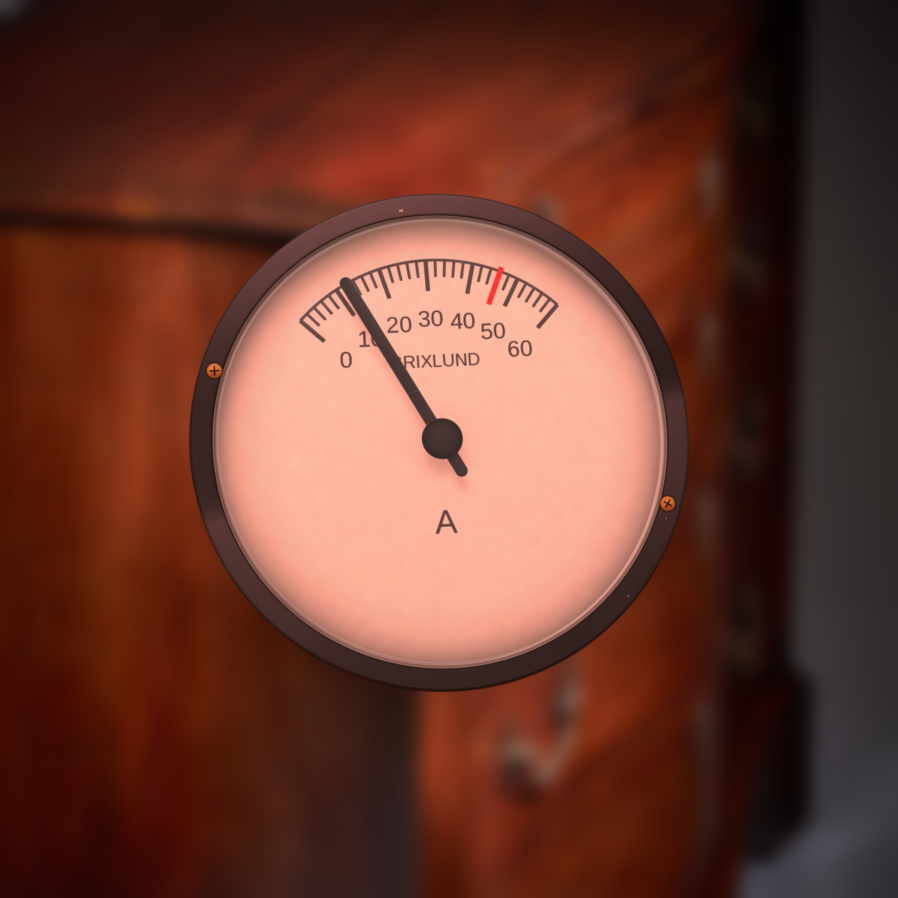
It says 12 A
